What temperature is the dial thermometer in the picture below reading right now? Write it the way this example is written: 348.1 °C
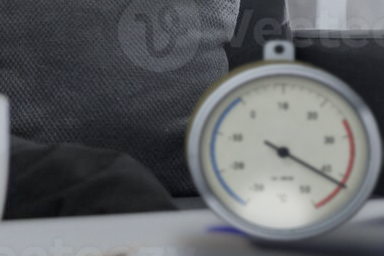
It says 42 °C
